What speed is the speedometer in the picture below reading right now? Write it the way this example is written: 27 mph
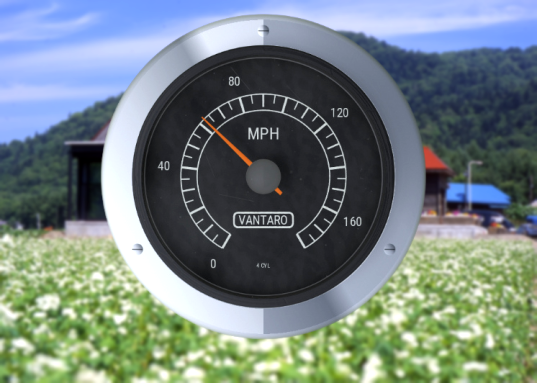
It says 62.5 mph
